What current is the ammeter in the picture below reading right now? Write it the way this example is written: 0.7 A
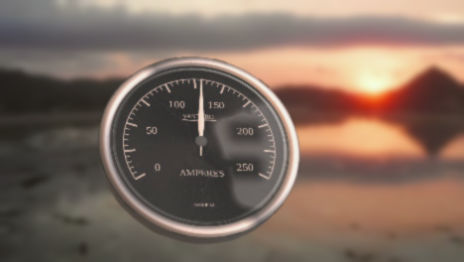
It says 130 A
